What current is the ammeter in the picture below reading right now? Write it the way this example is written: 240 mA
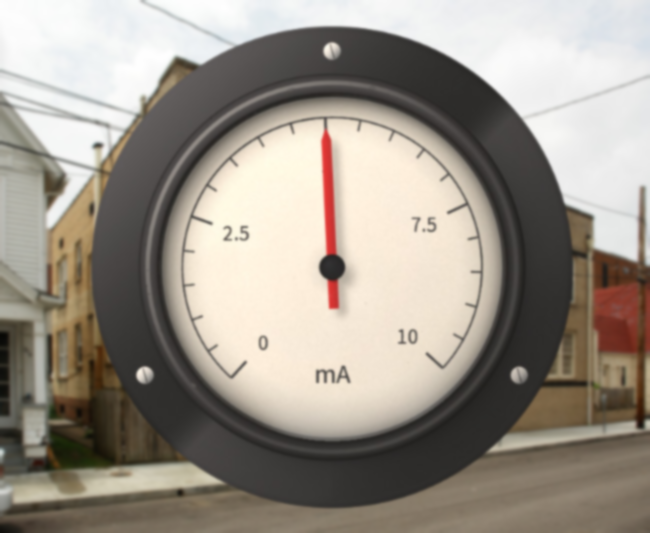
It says 5 mA
